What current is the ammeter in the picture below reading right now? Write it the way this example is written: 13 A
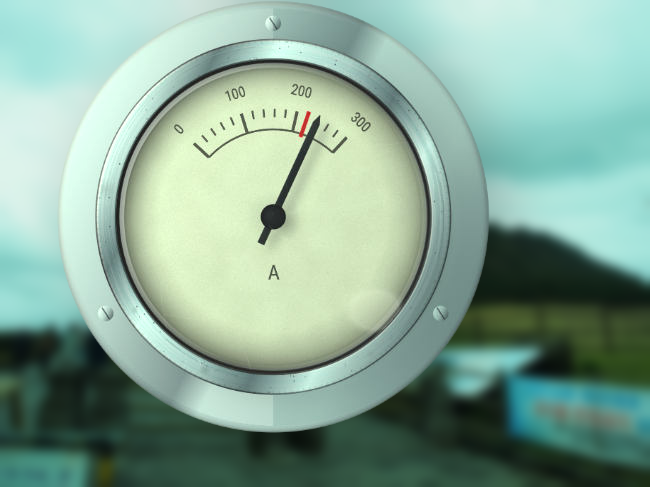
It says 240 A
